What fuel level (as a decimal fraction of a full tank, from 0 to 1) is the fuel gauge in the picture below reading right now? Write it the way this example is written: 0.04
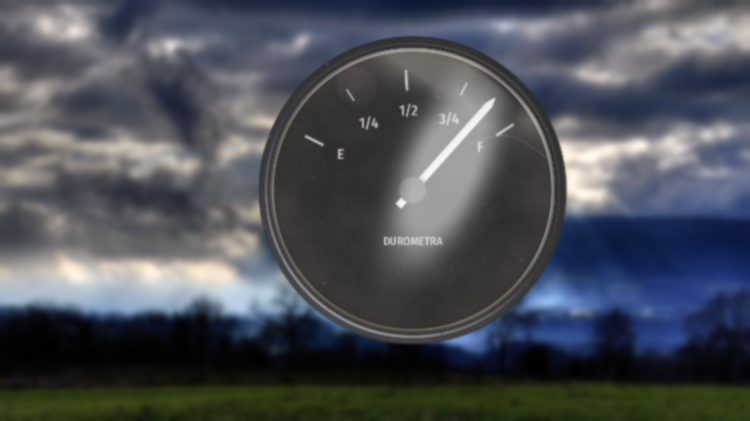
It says 0.875
